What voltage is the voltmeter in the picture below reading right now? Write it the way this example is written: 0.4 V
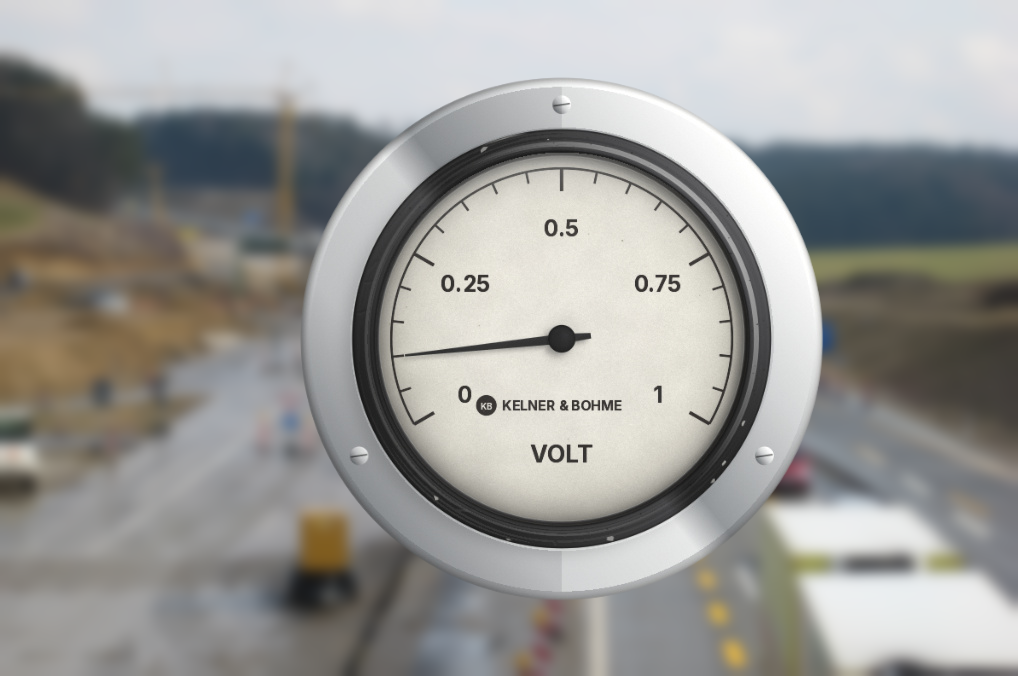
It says 0.1 V
